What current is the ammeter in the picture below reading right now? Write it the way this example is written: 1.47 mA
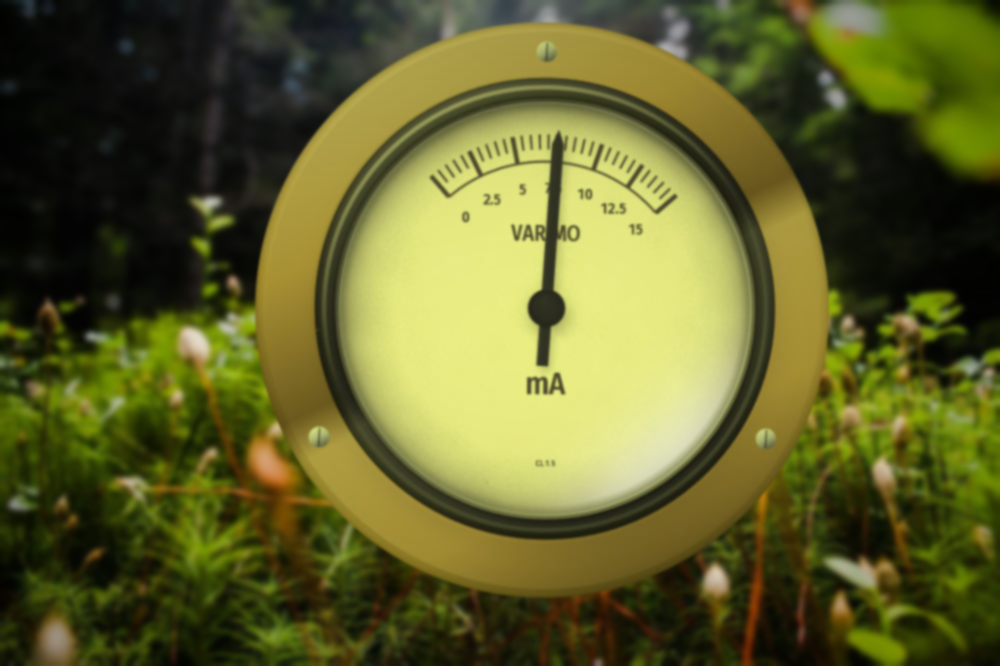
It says 7.5 mA
